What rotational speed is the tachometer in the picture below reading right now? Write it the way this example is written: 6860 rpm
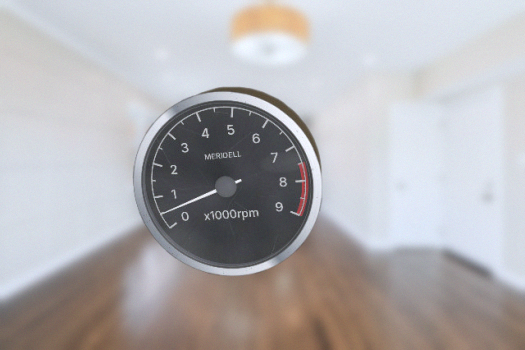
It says 500 rpm
